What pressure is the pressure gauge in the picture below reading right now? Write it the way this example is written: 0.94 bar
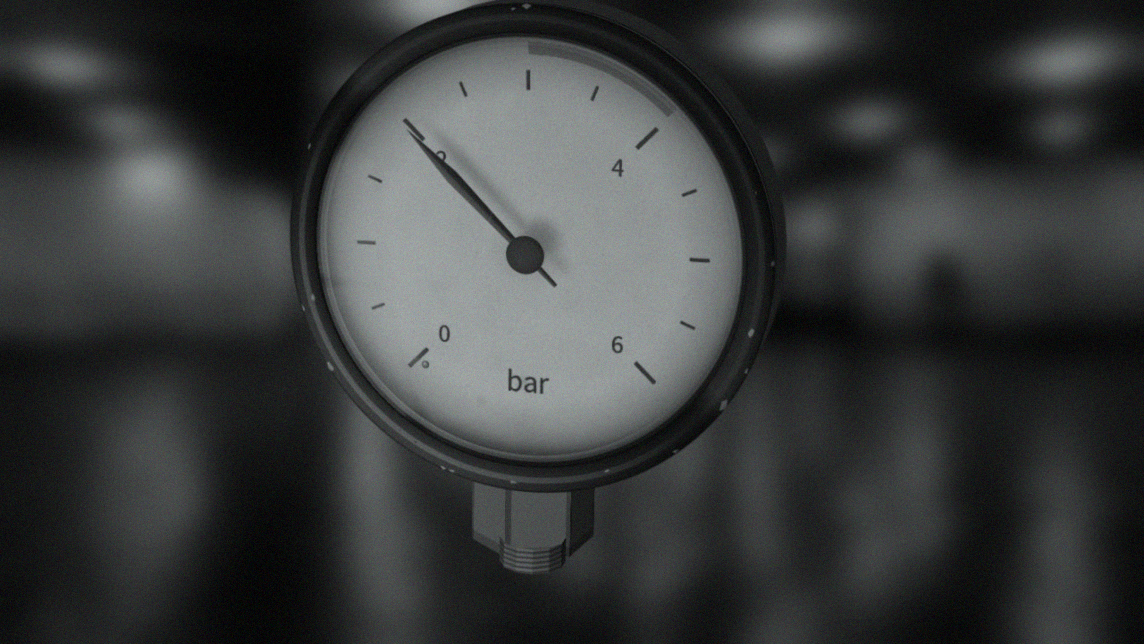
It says 2 bar
